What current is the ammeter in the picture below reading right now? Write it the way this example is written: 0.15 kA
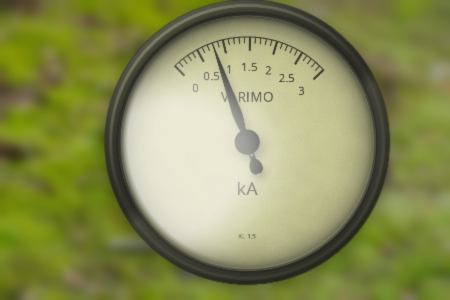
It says 0.8 kA
